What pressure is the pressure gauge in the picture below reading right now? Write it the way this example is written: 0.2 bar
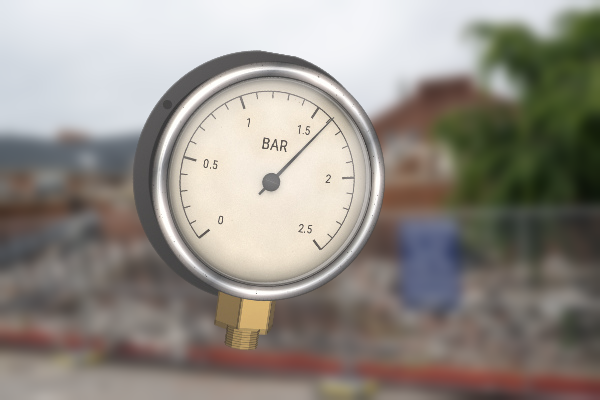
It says 1.6 bar
